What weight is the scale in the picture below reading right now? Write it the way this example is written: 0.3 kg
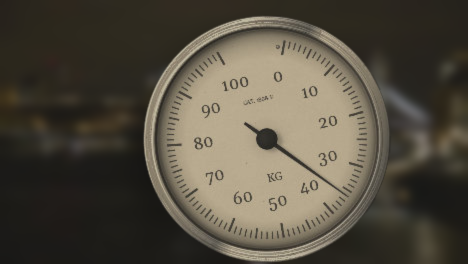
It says 36 kg
